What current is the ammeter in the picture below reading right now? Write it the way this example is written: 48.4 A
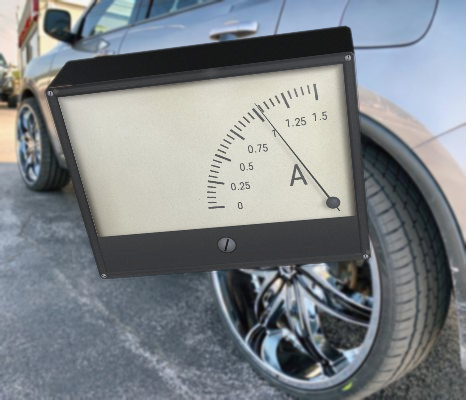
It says 1.05 A
